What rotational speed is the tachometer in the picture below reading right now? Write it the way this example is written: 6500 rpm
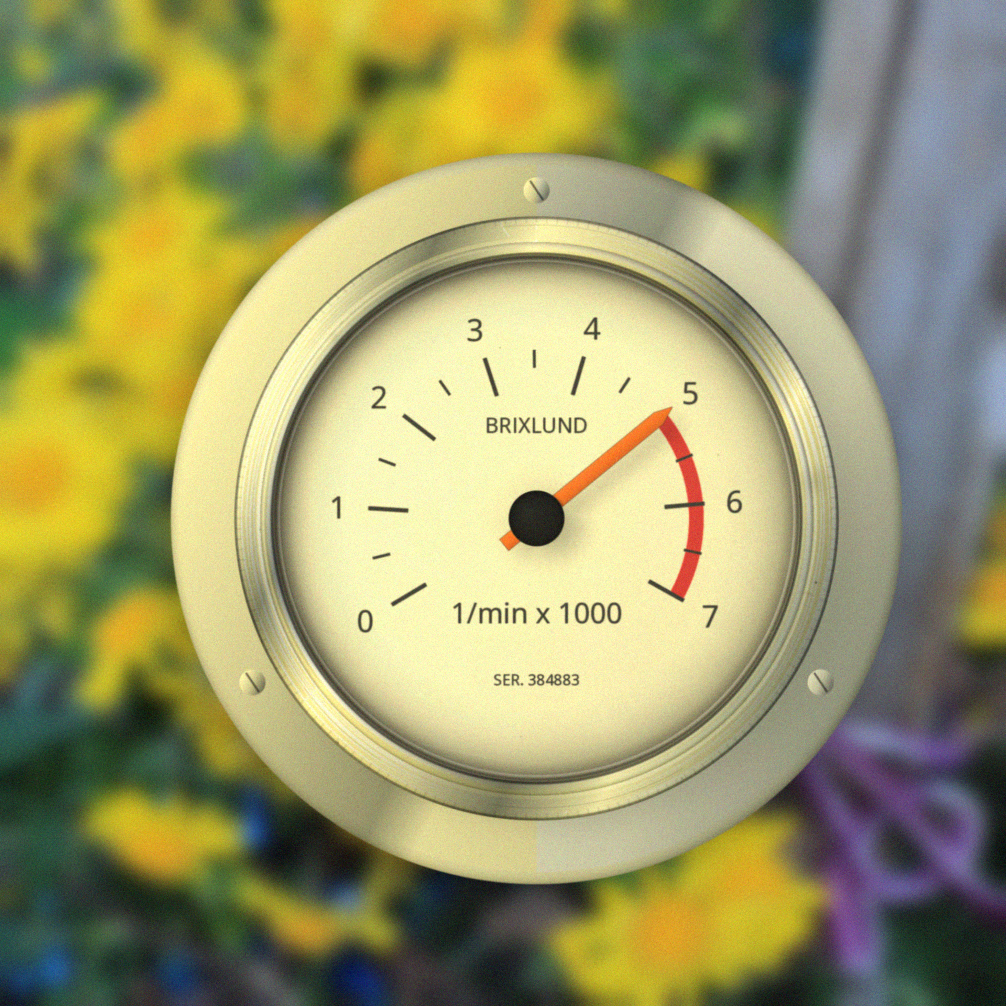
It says 5000 rpm
